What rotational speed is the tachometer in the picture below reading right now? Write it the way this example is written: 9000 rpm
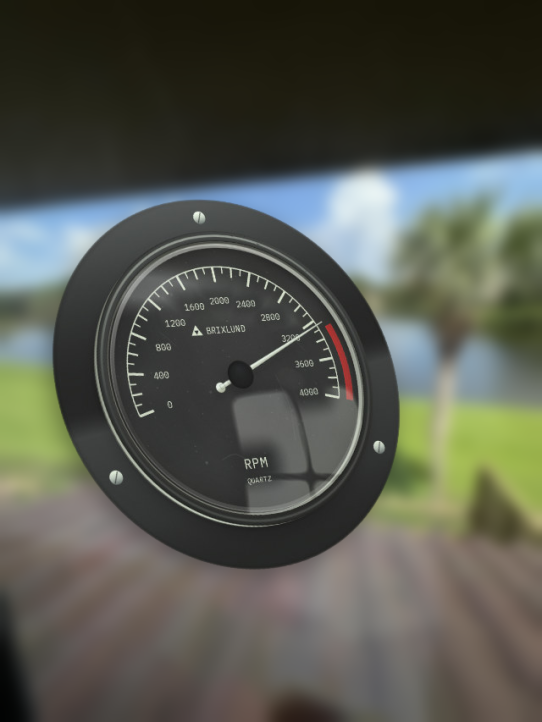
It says 3250 rpm
